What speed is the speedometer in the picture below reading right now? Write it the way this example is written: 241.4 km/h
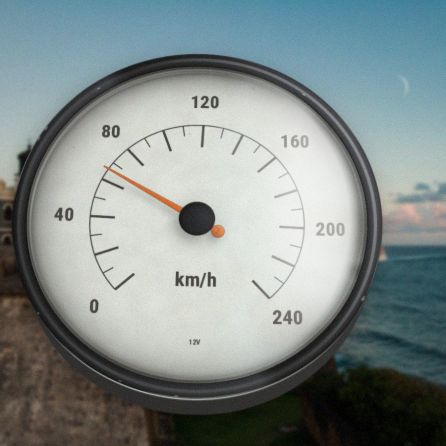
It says 65 km/h
